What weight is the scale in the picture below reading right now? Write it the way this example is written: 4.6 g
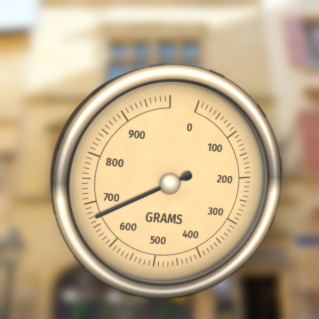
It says 670 g
